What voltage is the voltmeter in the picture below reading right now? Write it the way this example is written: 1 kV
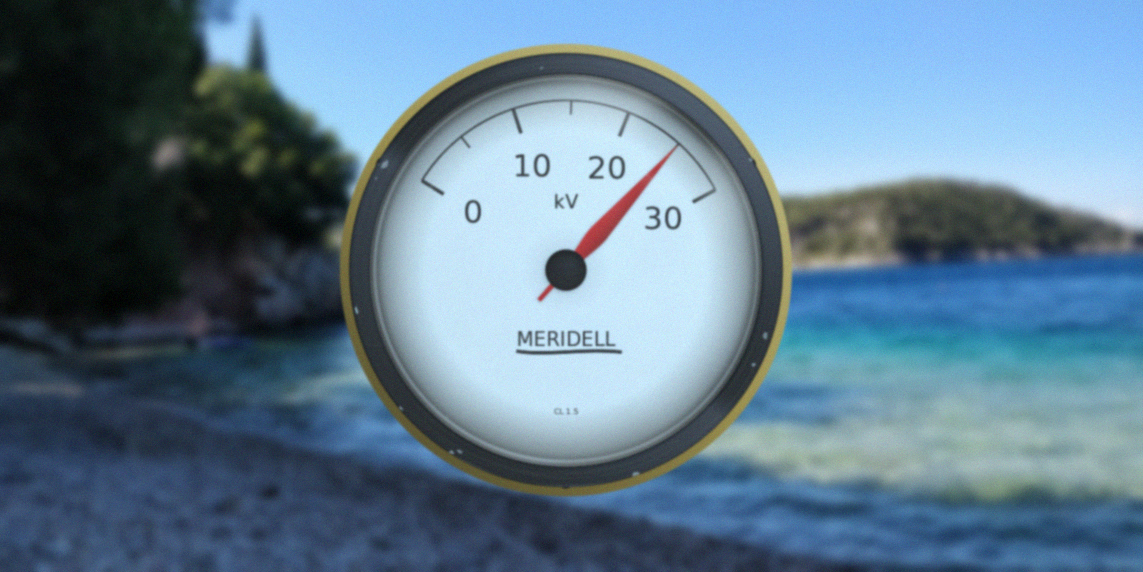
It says 25 kV
